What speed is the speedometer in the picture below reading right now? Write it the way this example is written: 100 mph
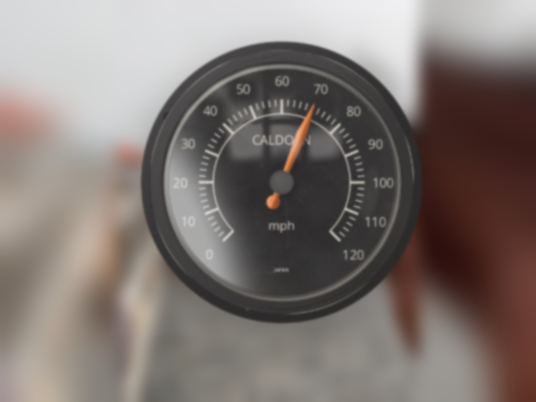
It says 70 mph
